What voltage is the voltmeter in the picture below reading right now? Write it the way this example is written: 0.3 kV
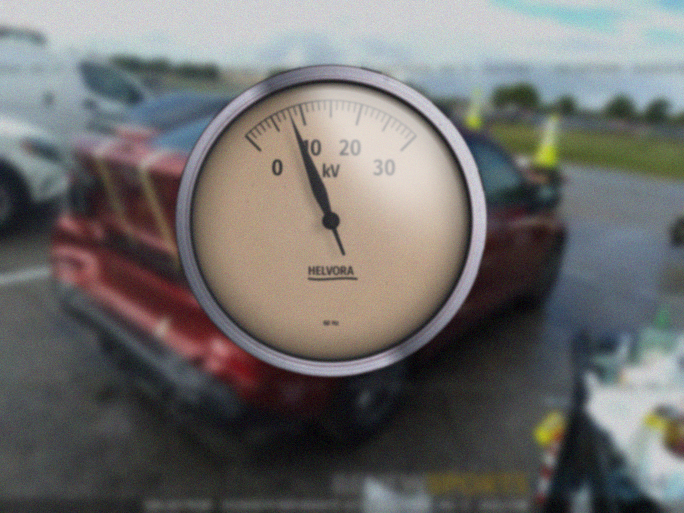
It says 8 kV
